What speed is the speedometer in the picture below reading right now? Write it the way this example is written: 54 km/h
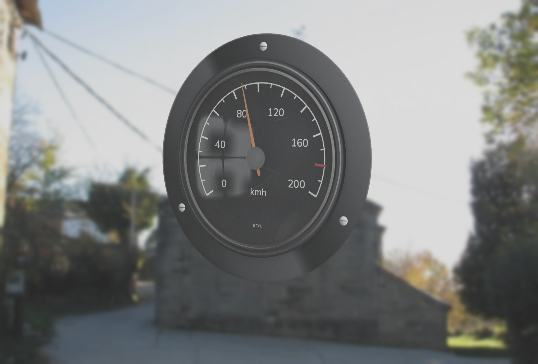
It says 90 km/h
